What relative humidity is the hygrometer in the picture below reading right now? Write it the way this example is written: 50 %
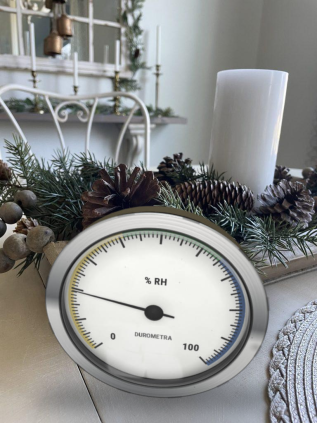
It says 20 %
